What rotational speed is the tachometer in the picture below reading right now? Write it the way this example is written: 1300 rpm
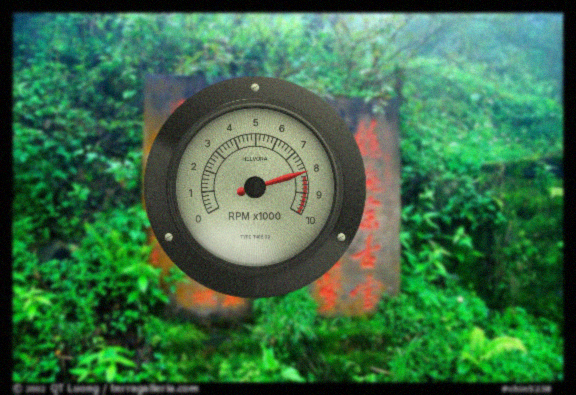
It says 8000 rpm
